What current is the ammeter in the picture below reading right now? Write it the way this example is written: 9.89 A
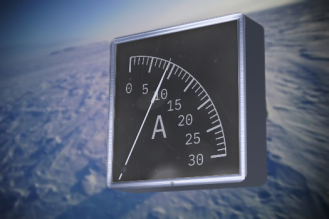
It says 9 A
